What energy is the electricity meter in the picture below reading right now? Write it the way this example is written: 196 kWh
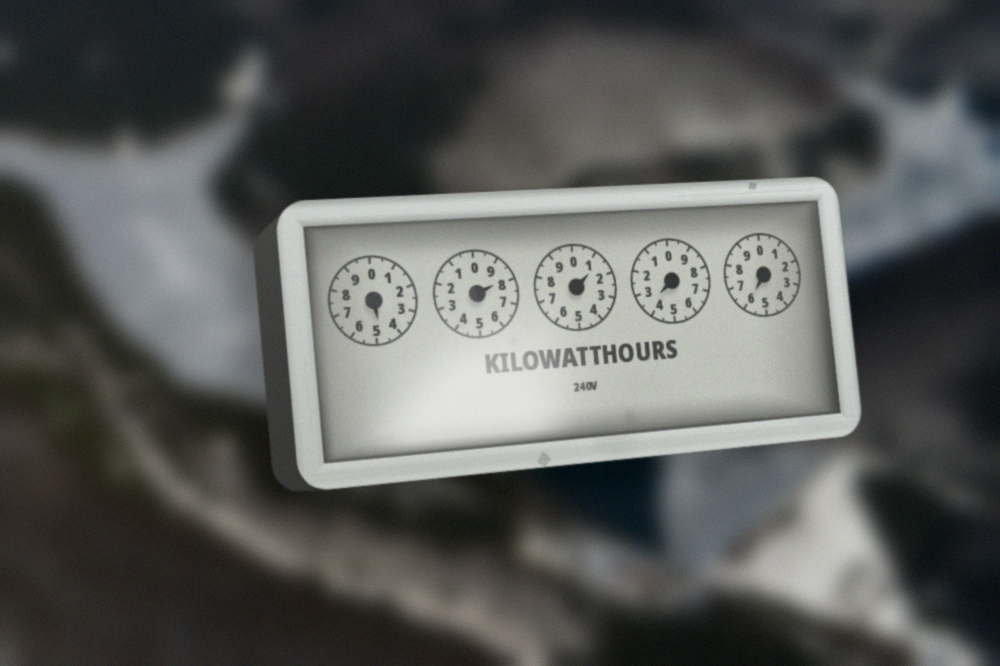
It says 48136 kWh
